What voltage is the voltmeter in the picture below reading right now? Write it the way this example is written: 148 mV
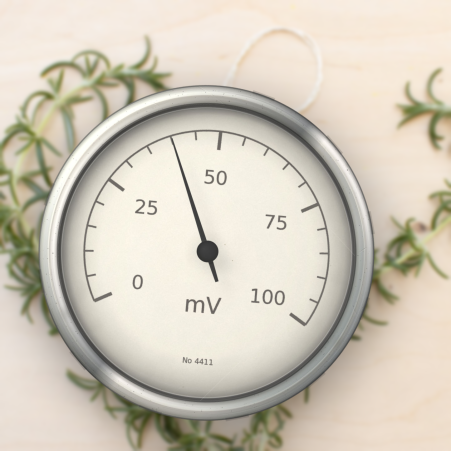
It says 40 mV
